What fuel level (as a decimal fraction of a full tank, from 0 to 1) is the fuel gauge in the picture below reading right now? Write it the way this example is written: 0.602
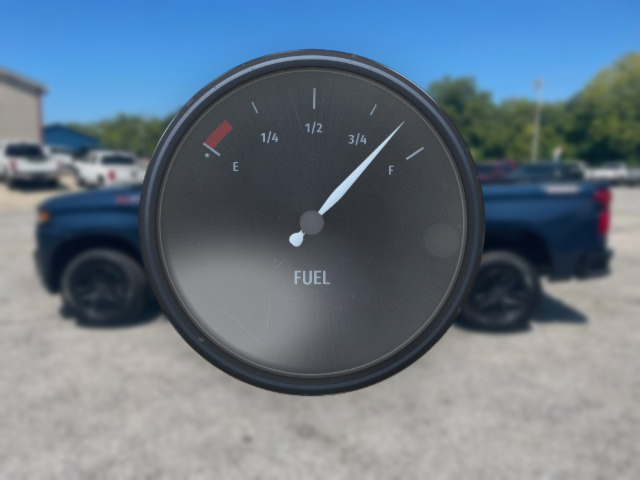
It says 0.875
